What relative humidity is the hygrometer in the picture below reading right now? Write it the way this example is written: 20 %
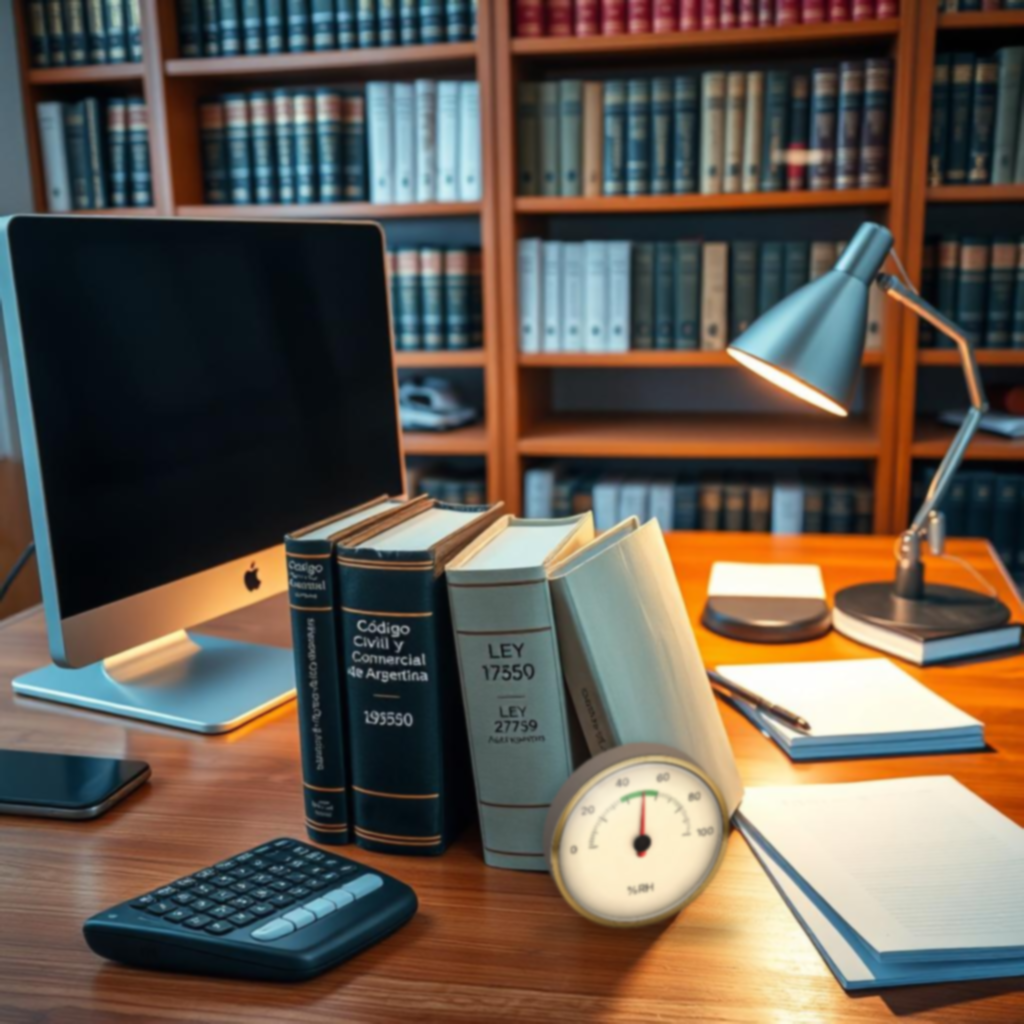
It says 50 %
